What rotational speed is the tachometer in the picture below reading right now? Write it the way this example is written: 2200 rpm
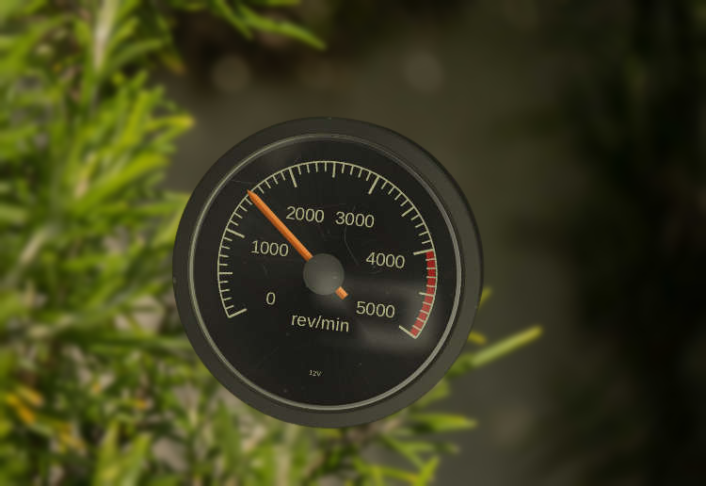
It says 1500 rpm
